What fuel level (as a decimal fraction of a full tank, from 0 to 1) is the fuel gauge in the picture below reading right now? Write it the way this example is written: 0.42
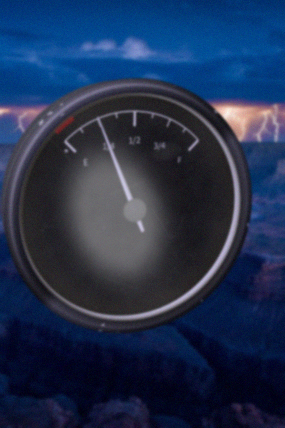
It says 0.25
